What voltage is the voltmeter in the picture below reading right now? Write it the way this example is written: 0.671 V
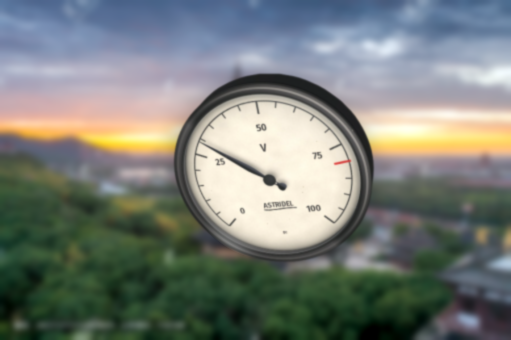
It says 30 V
